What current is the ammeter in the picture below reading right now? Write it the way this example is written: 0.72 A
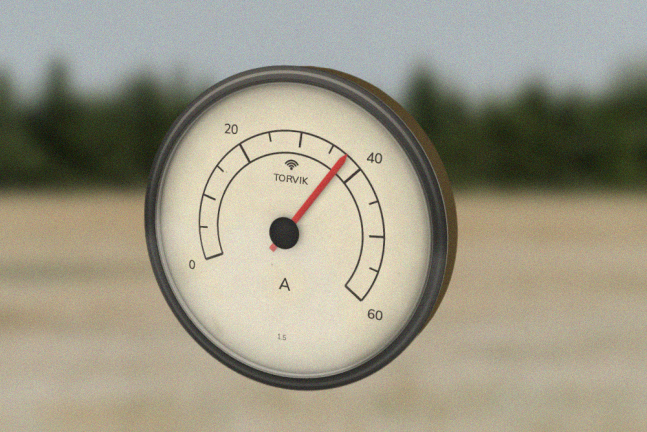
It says 37.5 A
